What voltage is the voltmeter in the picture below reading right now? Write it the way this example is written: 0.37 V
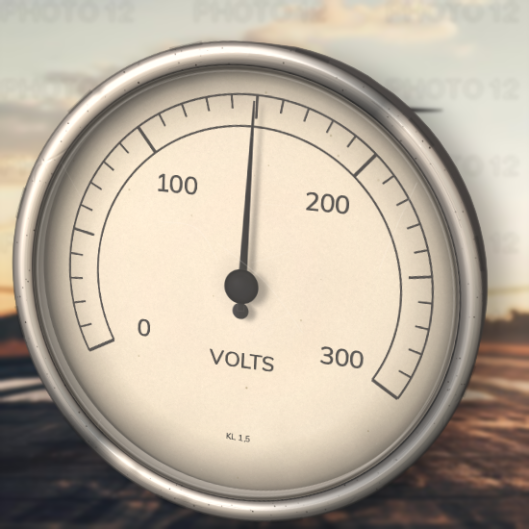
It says 150 V
